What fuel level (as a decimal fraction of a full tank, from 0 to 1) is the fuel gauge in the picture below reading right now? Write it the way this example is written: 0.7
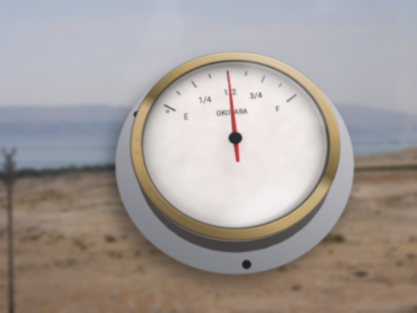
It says 0.5
